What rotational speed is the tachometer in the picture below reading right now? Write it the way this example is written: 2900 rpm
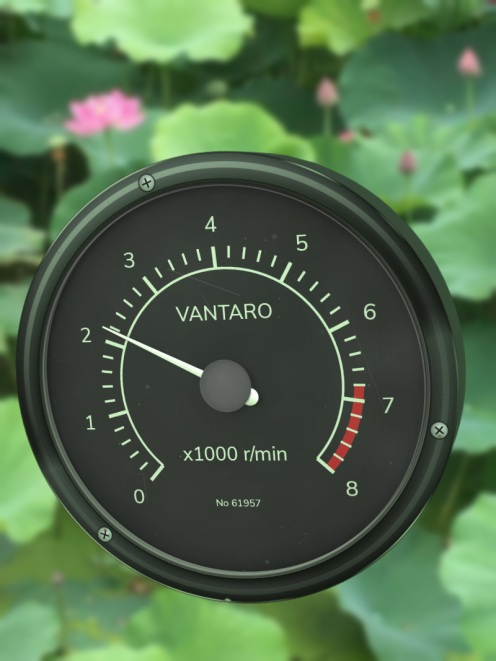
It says 2200 rpm
